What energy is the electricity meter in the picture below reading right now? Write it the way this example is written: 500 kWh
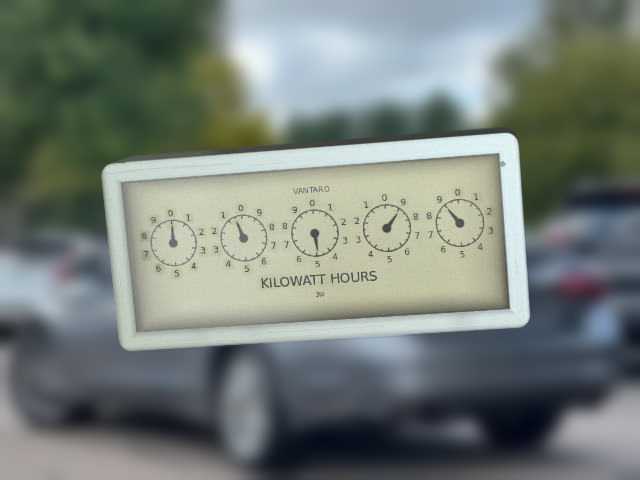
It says 489 kWh
